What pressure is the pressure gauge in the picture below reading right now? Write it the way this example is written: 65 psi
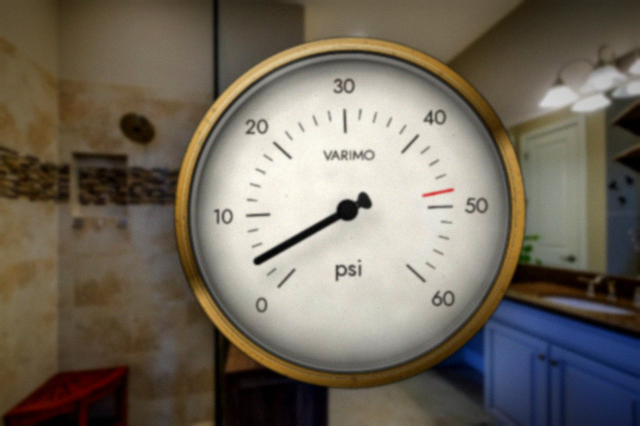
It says 4 psi
